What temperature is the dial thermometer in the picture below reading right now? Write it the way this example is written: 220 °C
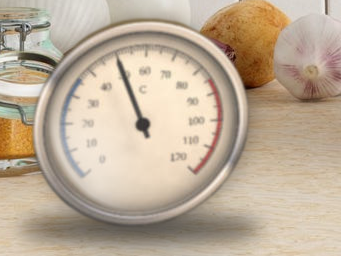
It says 50 °C
